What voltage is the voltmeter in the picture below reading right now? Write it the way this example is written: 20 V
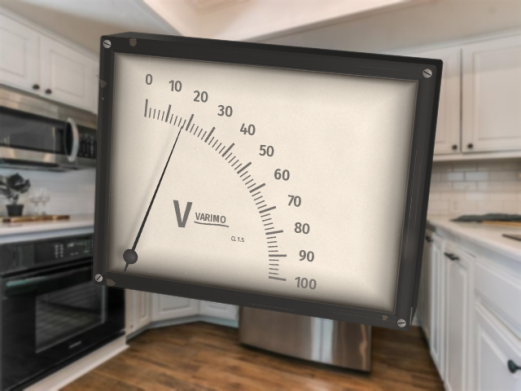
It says 18 V
